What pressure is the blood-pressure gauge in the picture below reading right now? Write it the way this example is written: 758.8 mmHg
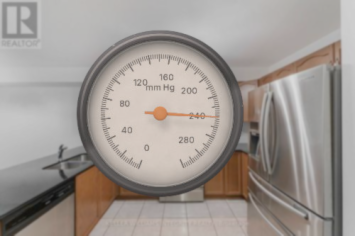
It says 240 mmHg
